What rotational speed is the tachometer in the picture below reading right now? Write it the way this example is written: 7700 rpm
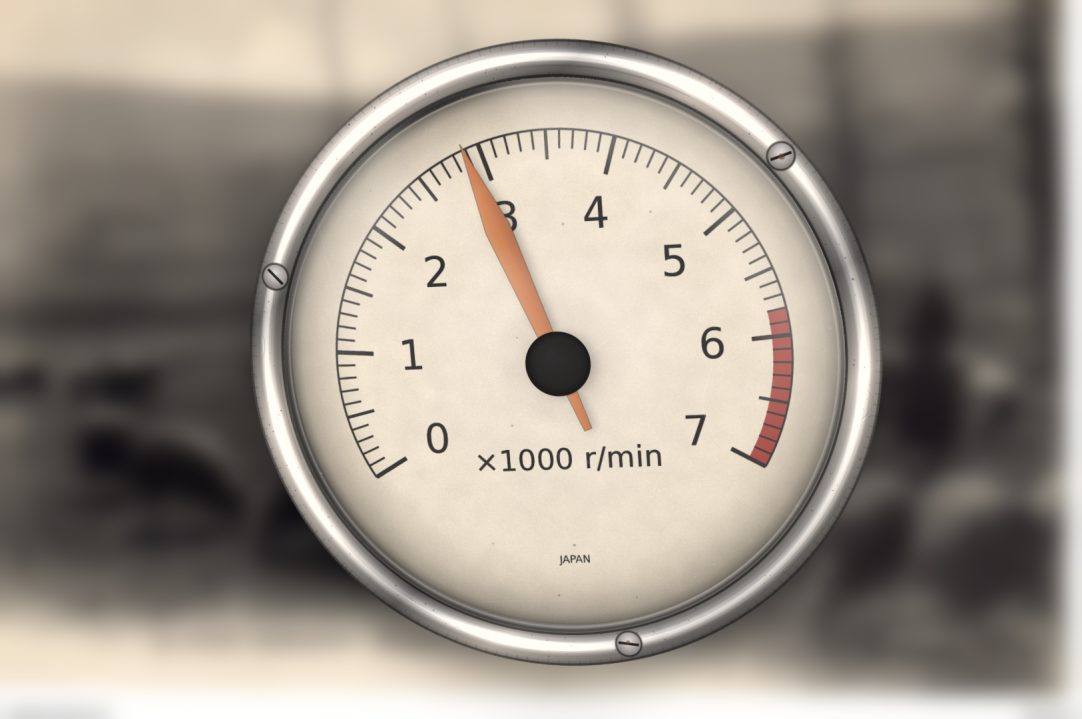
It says 2900 rpm
